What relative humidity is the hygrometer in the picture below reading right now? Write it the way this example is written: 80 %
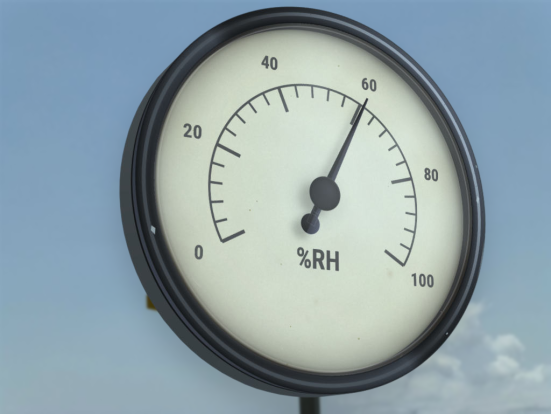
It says 60 %
